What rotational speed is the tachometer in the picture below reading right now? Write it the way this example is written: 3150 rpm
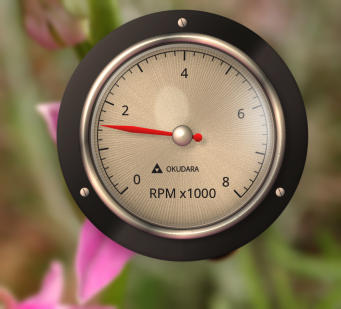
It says 1500 rpm
